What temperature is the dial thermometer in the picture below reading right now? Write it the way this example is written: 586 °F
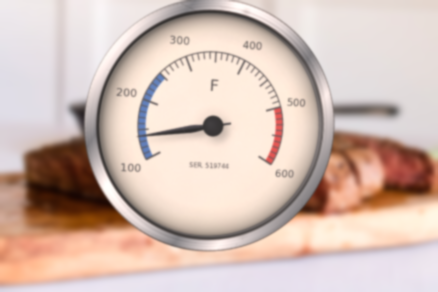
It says 140 °F
